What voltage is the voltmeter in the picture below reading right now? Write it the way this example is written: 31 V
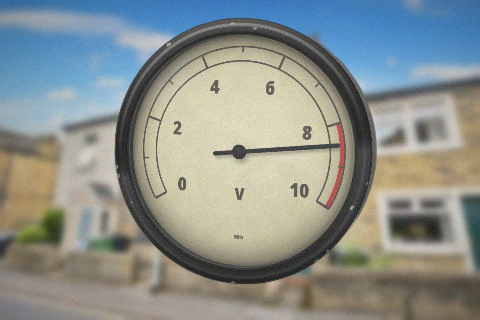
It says 8.5 V
